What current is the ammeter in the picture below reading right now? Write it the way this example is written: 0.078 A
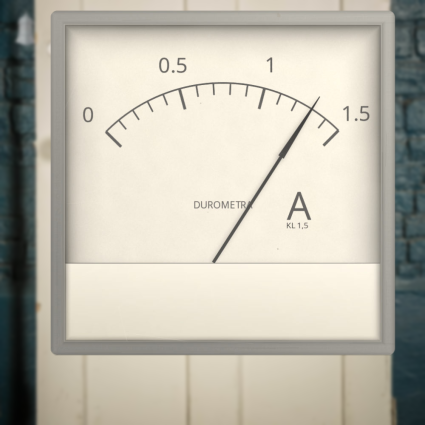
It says 1.3 A
